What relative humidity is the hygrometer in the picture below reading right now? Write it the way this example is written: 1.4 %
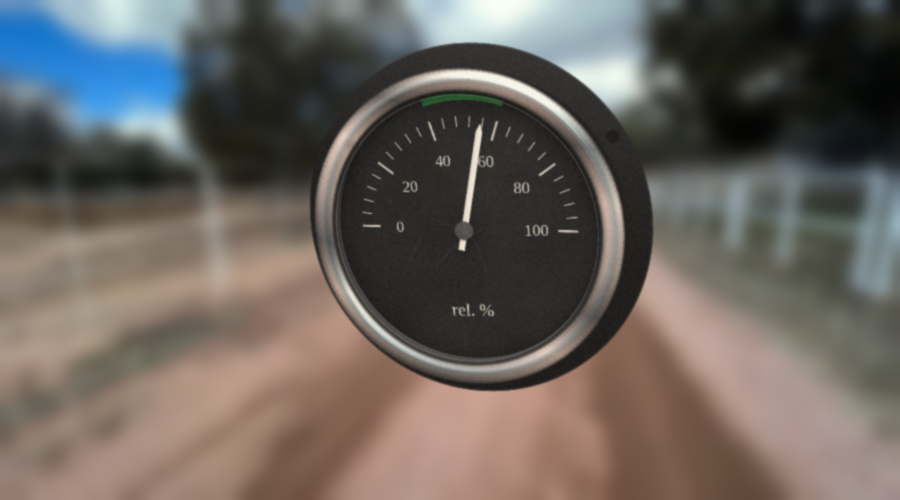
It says 56 %
